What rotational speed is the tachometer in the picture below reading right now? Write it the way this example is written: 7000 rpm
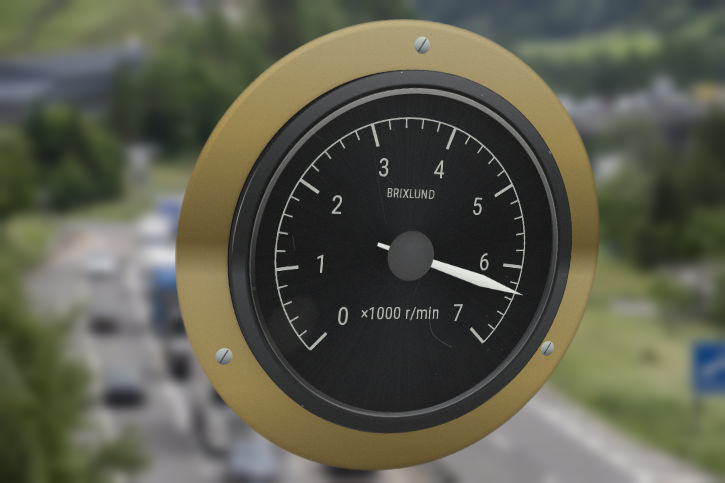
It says 6300 rpm
